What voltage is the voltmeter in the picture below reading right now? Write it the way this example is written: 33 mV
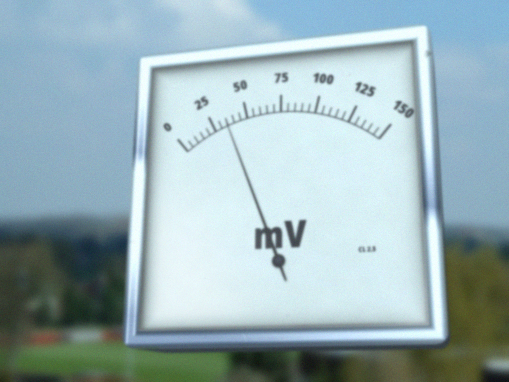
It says 35 mV
